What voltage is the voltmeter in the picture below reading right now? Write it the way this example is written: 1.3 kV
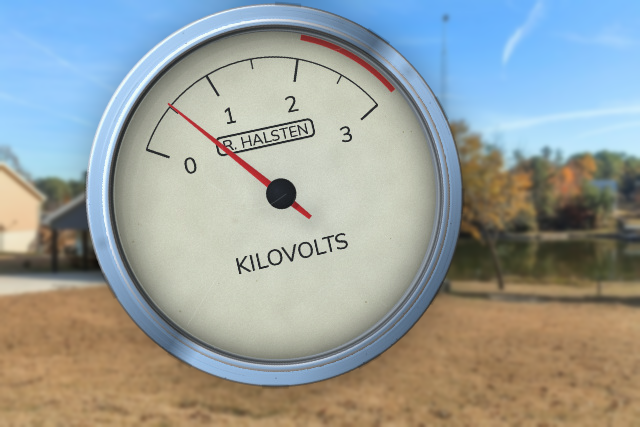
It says 0.5 kV
